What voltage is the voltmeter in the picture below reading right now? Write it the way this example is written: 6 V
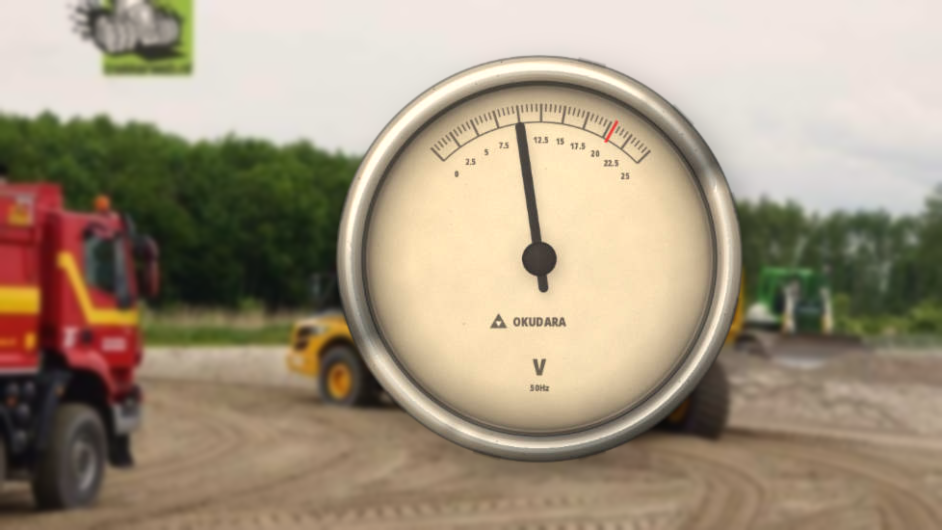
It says 10 V
